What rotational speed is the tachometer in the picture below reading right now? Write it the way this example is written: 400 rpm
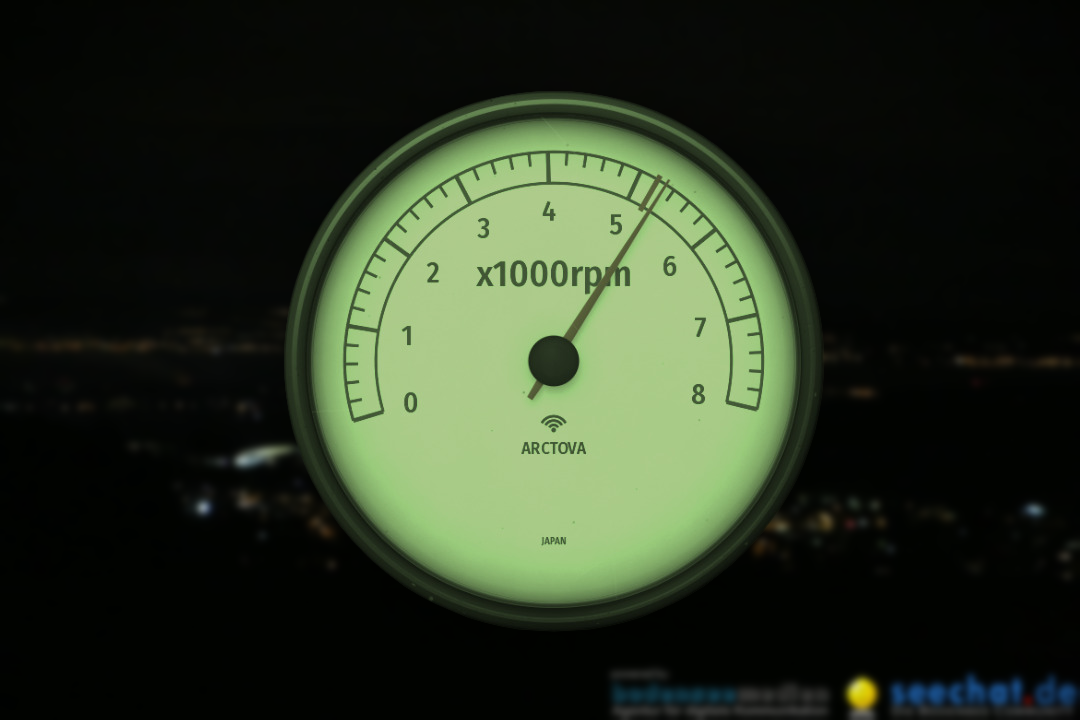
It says 5300 rpm
